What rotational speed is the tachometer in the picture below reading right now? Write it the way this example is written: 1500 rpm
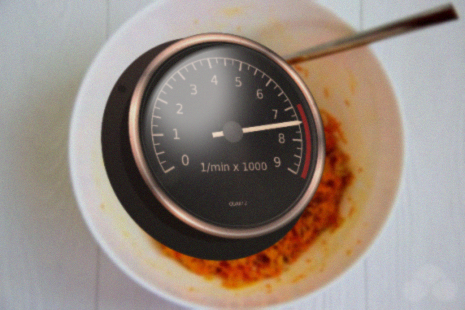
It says 7500 rpm
